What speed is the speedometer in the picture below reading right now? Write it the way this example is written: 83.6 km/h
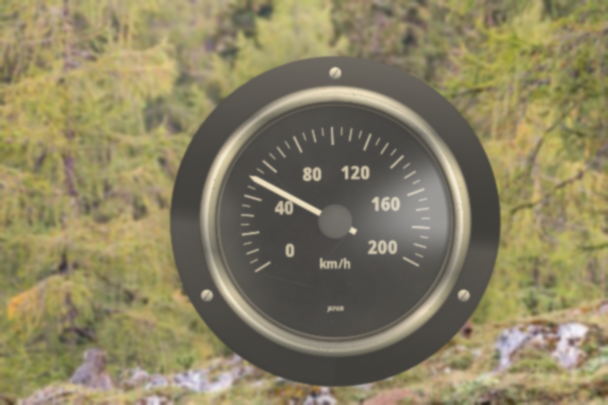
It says 50 km/h
